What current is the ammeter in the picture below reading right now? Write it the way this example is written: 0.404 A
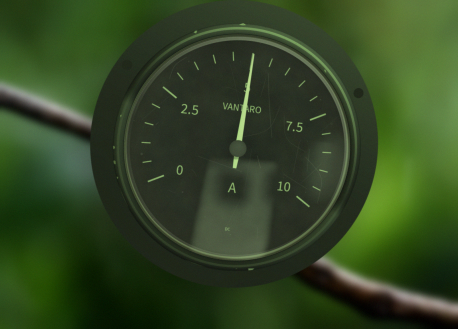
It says 5 A
